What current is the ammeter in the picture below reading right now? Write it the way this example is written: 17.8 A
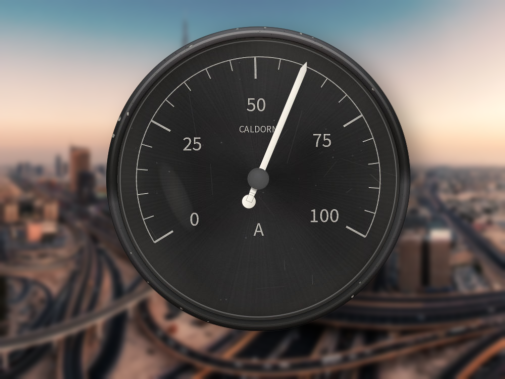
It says 60 A
